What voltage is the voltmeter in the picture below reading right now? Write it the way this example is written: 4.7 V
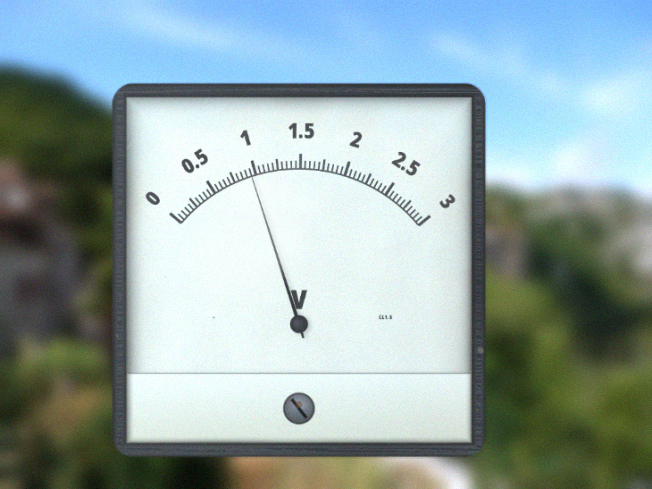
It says 0.95 V
